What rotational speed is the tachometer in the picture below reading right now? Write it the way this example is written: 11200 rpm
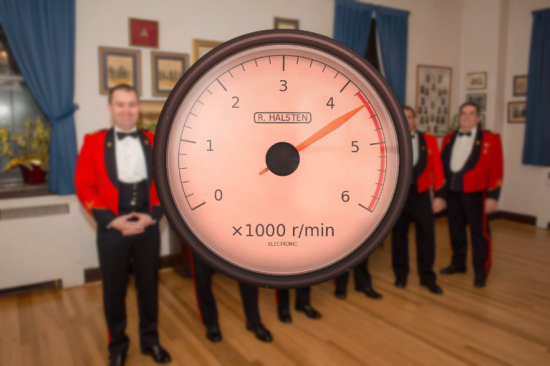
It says 4400 rpm
